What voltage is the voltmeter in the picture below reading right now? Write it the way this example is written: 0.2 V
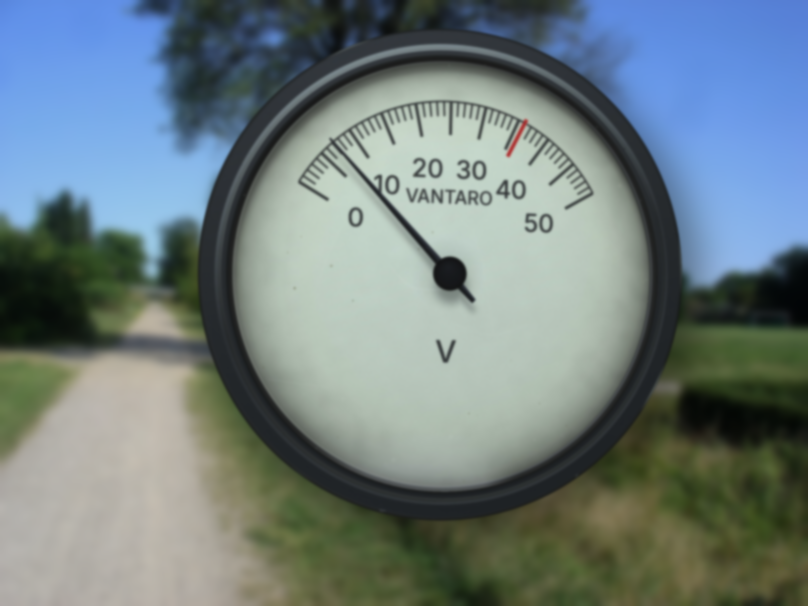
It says 7 V
